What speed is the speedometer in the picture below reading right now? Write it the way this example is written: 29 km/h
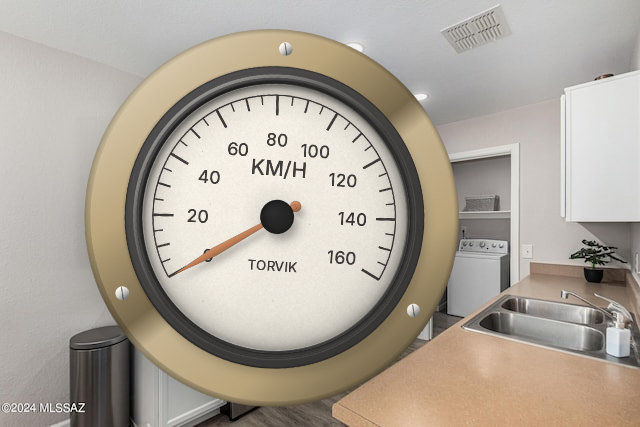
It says 0 km/h
